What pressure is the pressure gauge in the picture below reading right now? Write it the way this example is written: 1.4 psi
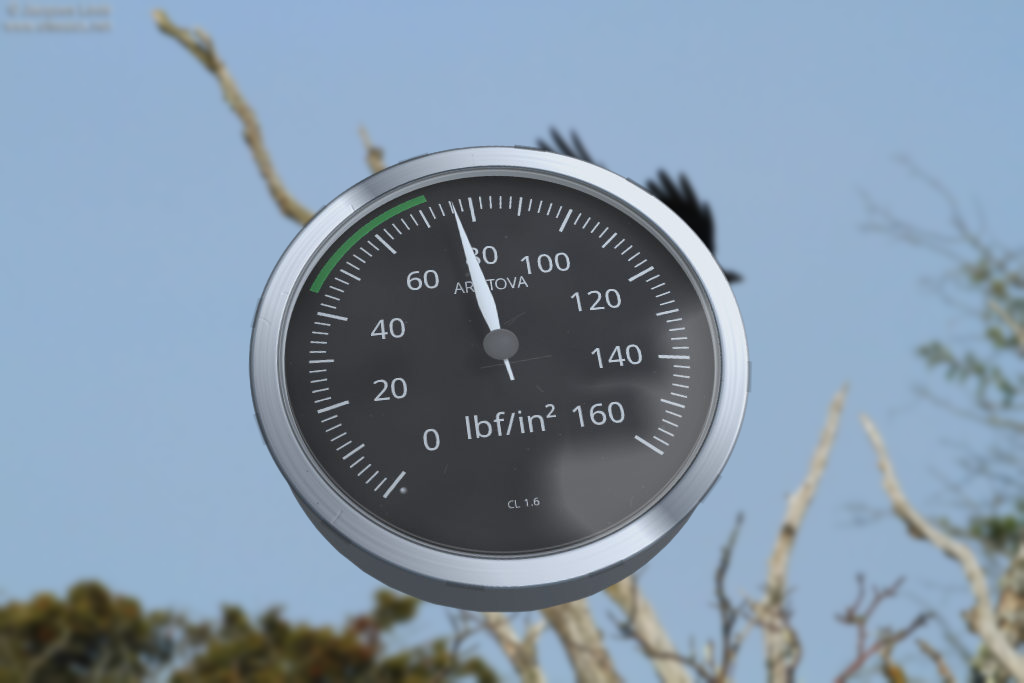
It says 76 psi
